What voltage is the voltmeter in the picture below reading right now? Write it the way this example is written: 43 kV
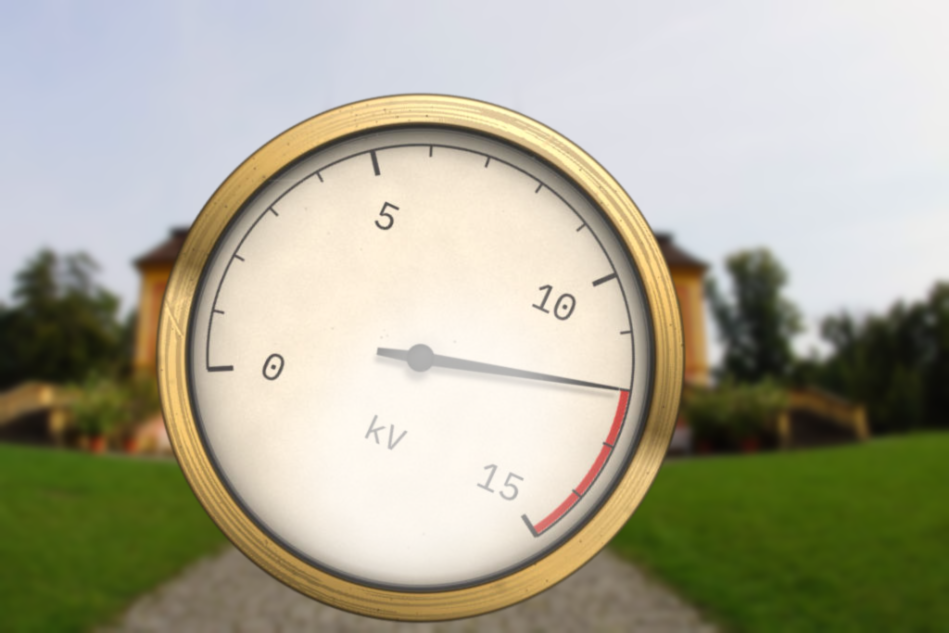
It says 12 kV
